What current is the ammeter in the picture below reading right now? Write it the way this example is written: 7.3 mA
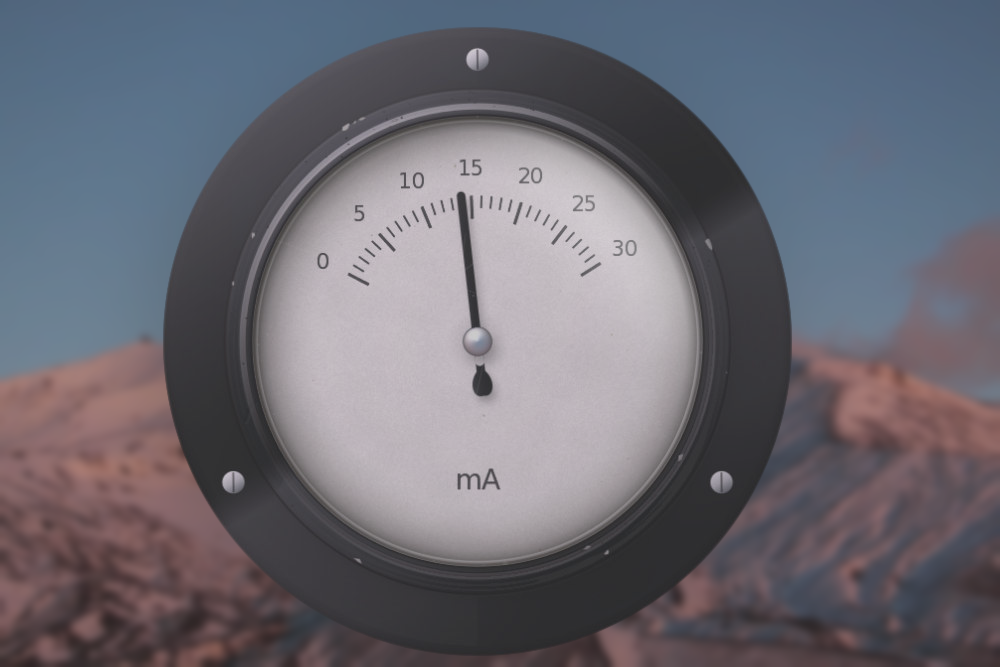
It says 14 mA
